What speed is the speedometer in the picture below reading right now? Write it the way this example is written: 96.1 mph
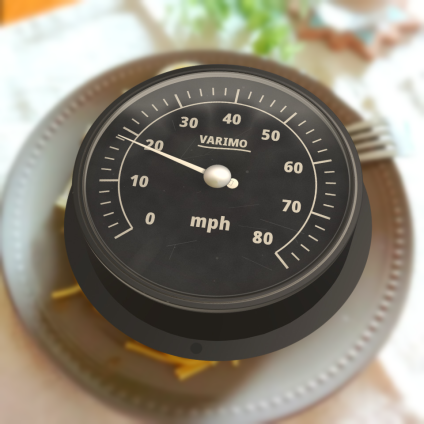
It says 18 mph
